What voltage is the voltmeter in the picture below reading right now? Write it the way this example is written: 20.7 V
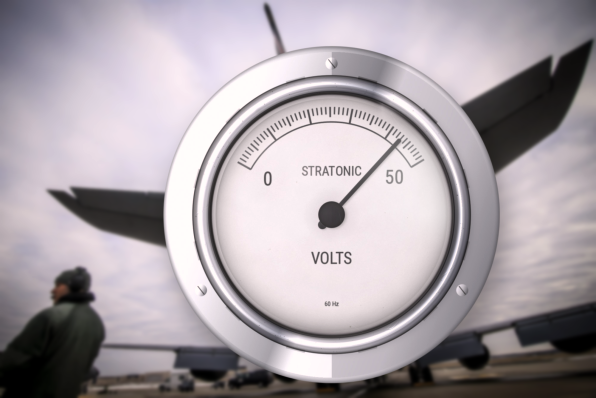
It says 43 V
